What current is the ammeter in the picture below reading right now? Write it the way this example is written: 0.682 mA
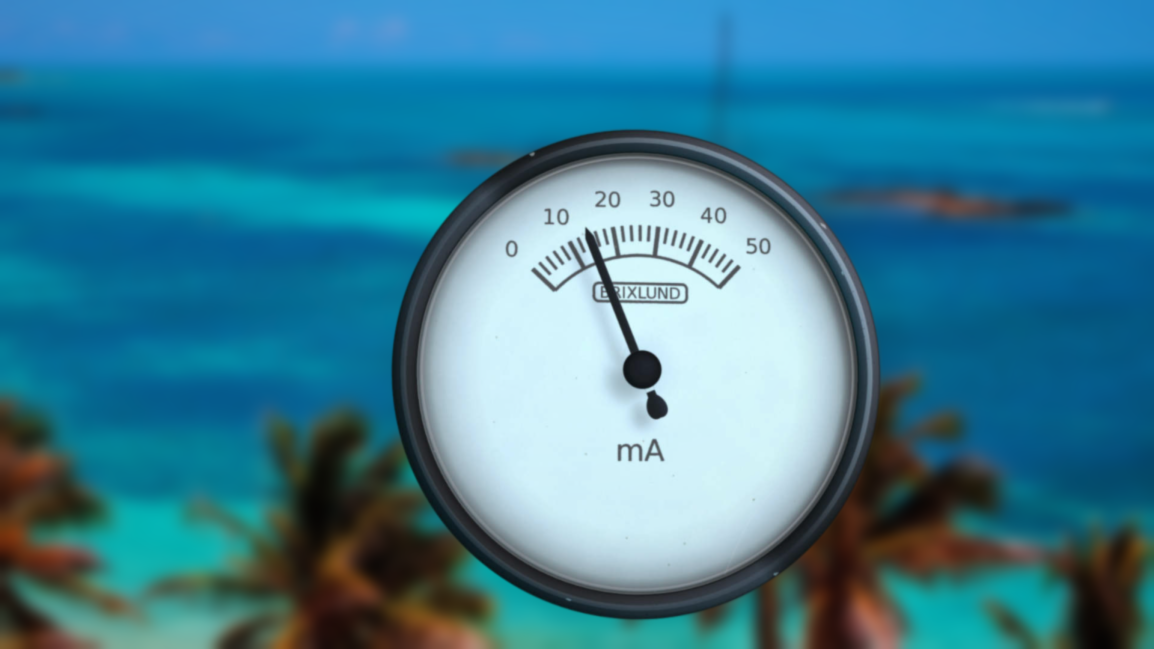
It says 14 mA
